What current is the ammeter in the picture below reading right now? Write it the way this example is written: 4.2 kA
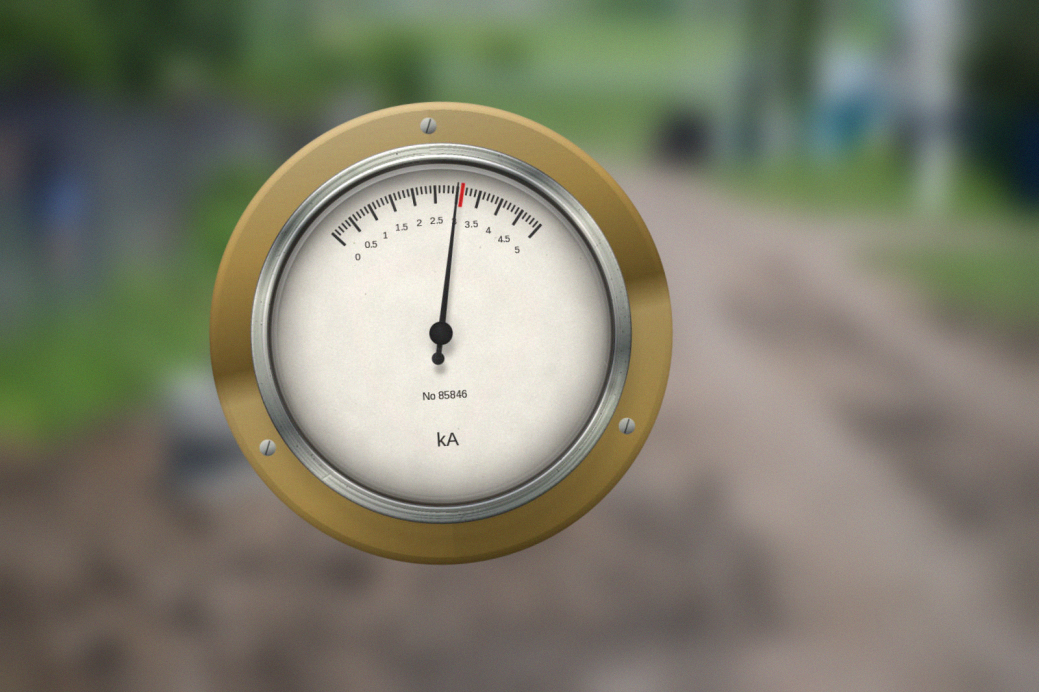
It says 3 kA
